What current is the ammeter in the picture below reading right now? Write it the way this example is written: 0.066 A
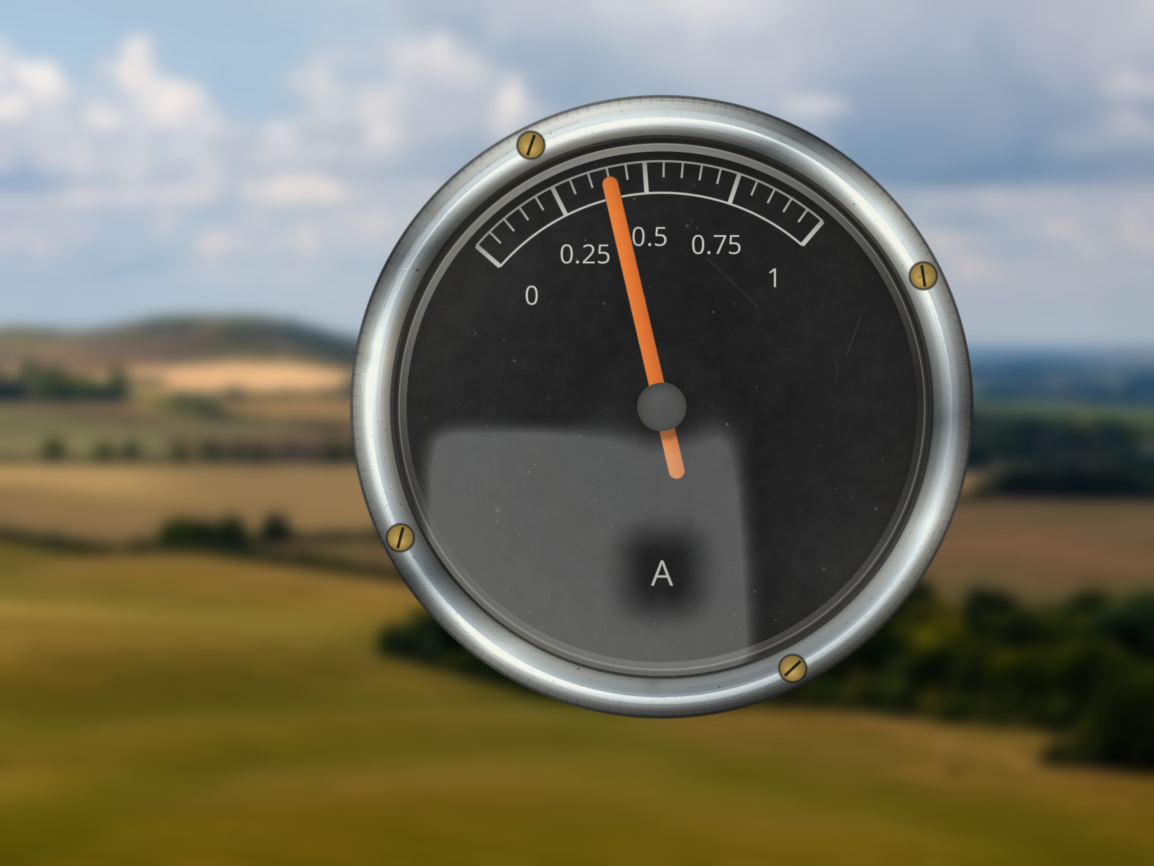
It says 0.4 A
